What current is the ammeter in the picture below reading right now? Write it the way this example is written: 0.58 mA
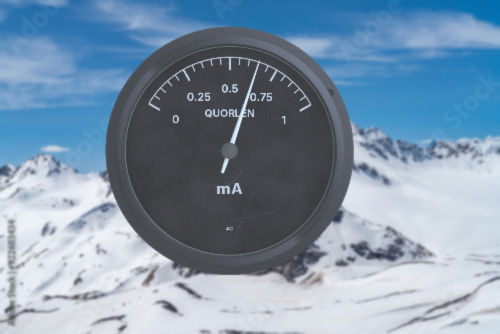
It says 0.65 mA
